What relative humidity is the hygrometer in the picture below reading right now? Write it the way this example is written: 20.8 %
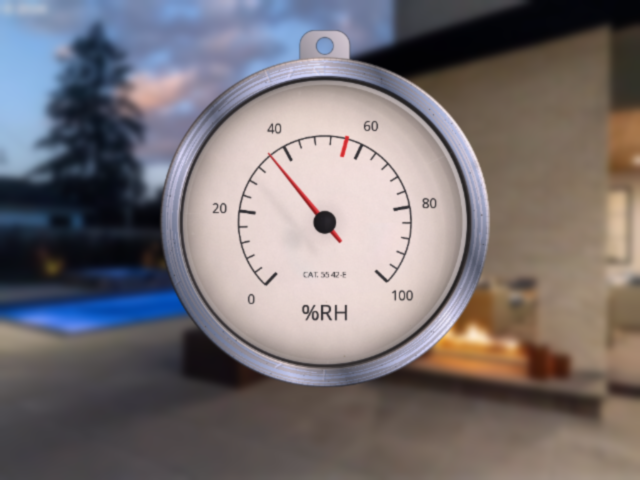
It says 36 %
